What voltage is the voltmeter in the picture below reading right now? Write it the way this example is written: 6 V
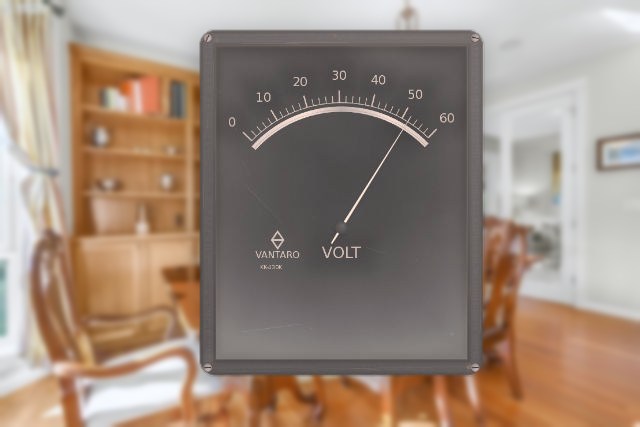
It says 52 V
